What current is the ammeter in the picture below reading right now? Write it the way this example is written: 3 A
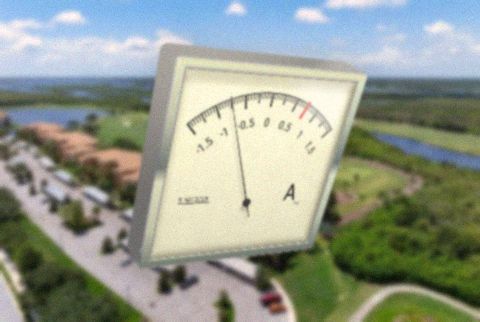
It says -0.75 A
